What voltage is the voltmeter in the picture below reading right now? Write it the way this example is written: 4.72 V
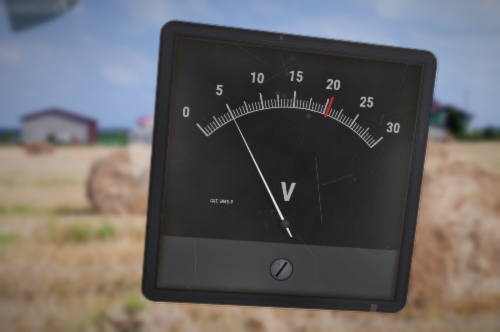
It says 5 V
